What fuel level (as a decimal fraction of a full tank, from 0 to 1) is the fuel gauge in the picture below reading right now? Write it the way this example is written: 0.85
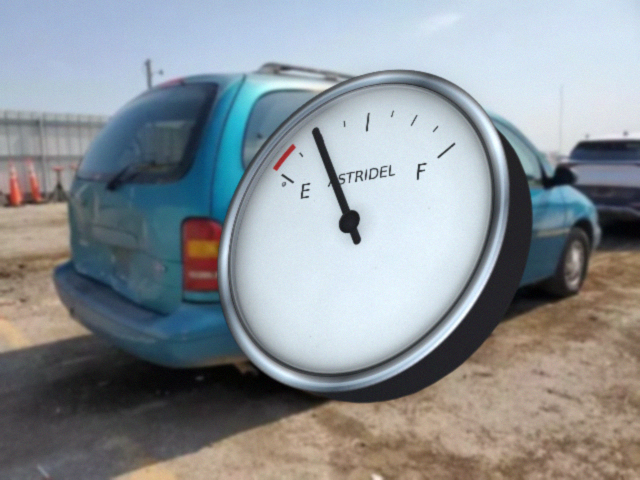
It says 0.25
